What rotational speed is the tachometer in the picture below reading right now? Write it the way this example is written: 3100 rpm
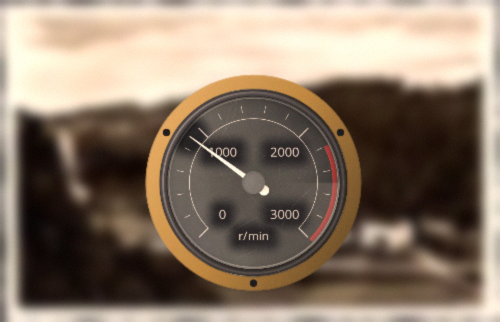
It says 900 rpm
